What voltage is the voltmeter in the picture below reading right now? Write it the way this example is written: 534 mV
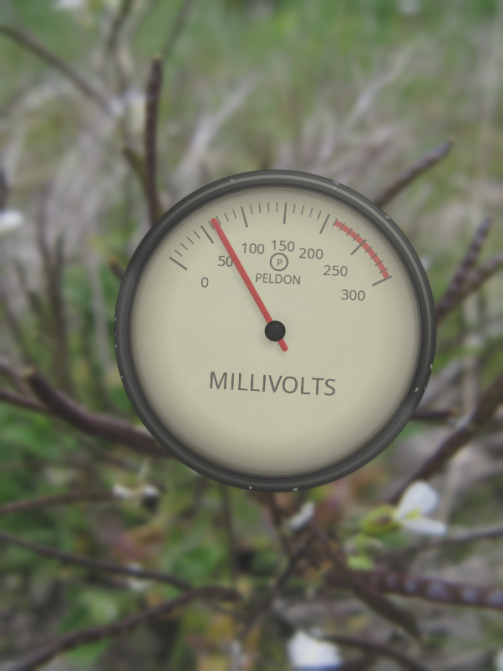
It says 65 mV
